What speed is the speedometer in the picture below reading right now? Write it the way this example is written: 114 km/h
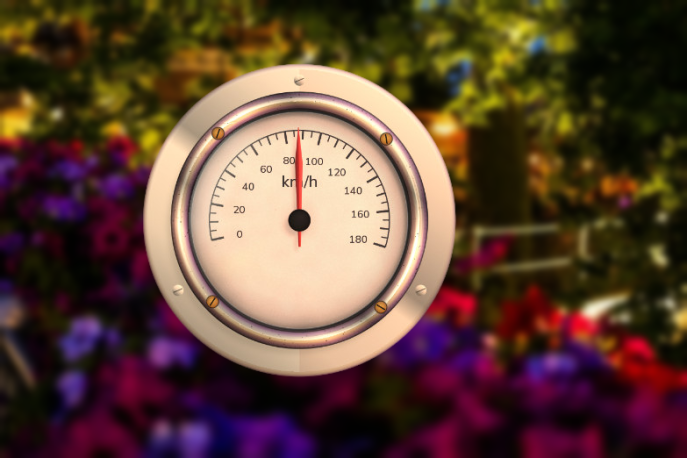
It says 87.5 km/h
